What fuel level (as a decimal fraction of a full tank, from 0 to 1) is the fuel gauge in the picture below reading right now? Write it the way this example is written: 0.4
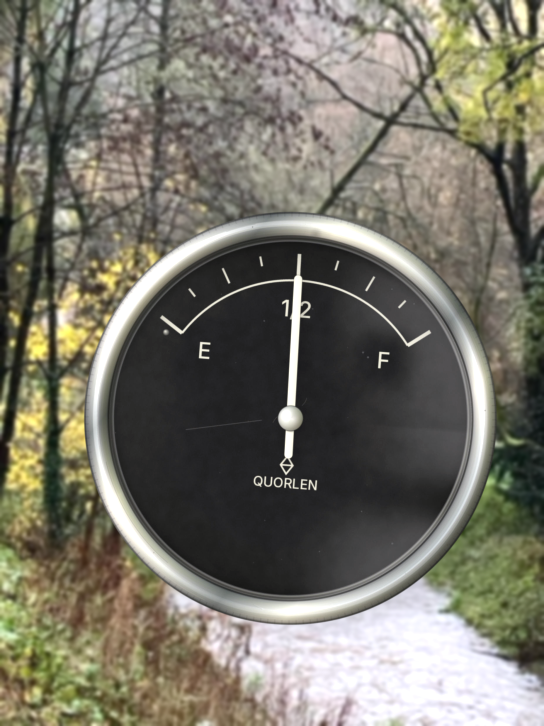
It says 0.5
